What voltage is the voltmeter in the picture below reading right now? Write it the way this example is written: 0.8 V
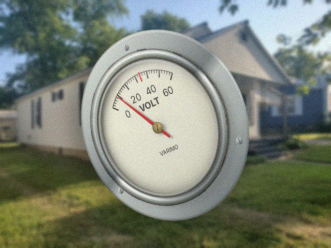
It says 10 V
